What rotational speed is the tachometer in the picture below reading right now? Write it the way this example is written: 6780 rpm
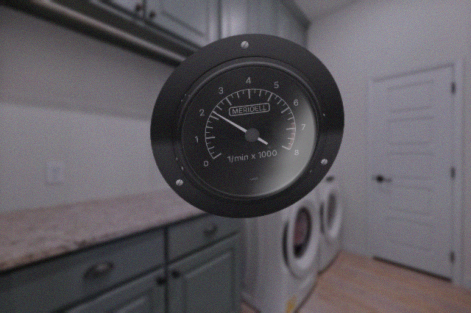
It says 2250 rpm
